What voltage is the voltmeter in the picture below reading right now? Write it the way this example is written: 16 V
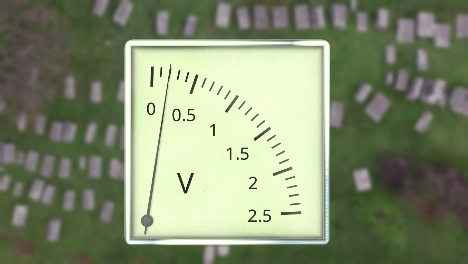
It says 0.2 V
